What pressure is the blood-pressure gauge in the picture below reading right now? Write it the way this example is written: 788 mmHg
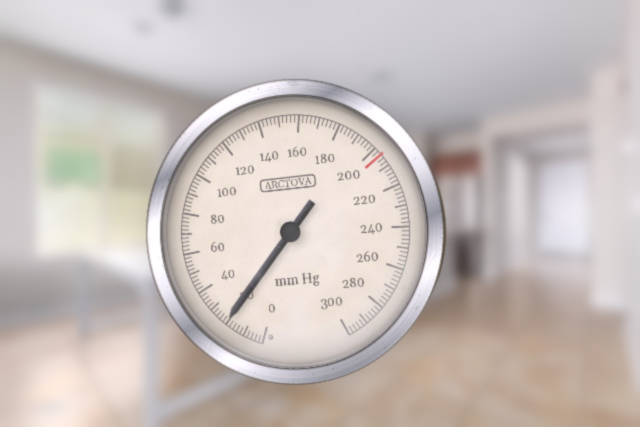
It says 20 mmHg
